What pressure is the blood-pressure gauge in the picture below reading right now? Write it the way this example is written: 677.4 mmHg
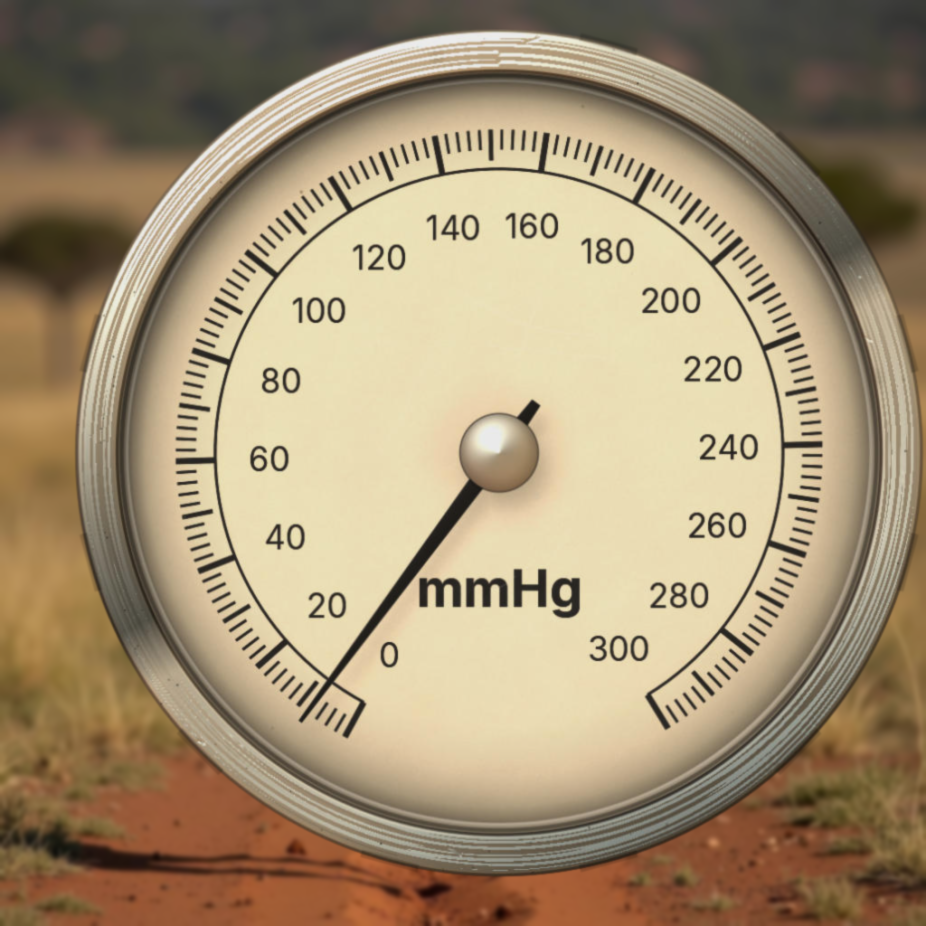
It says 8 mmHg
